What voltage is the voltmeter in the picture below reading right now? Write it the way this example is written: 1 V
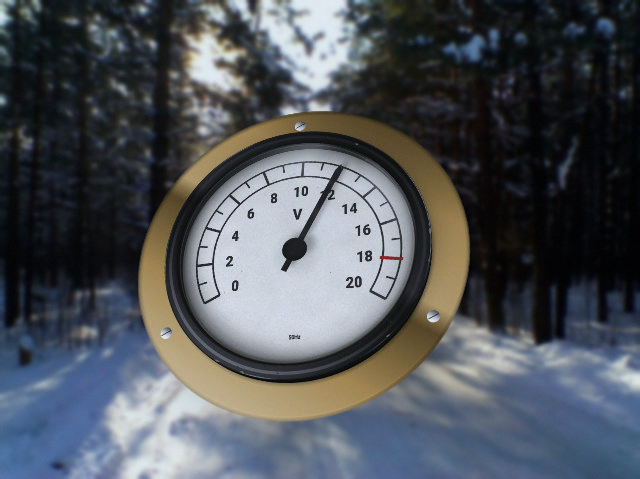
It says 12 V
